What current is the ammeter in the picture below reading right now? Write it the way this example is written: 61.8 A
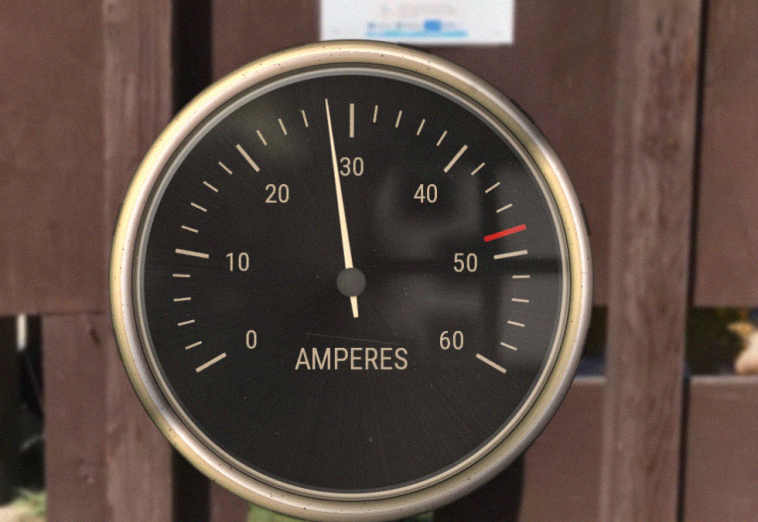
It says 28 A
